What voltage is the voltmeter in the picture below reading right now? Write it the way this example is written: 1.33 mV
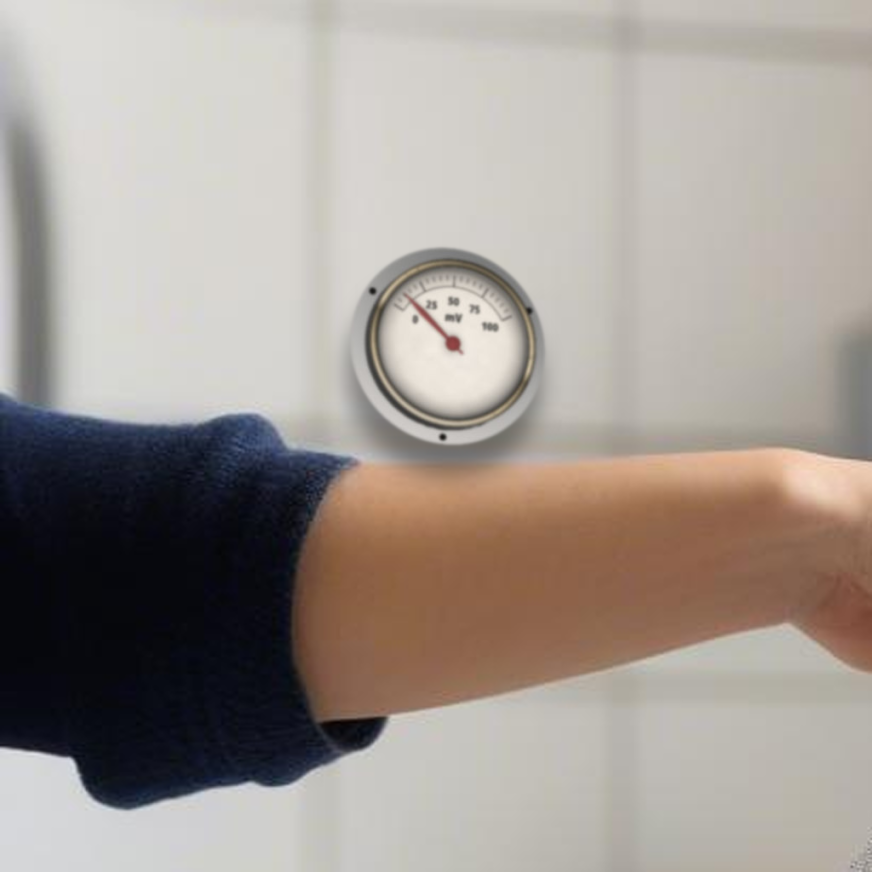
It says 10 mV
